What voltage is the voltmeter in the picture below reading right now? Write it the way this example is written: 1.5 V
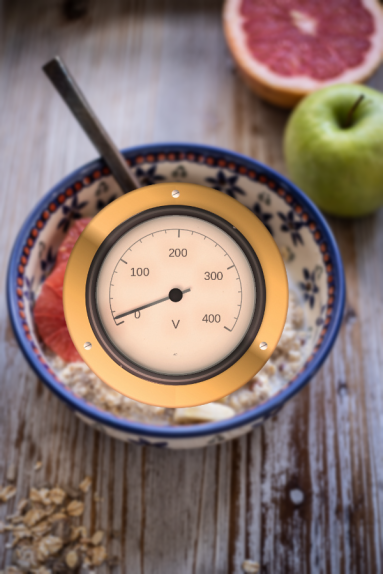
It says 10 V
